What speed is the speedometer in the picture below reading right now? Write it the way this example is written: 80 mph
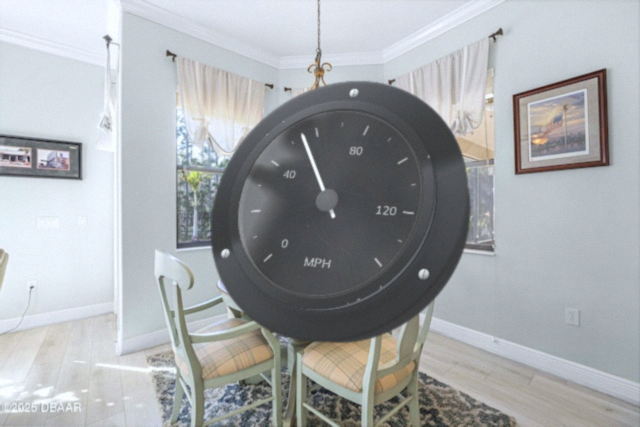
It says 55 mph
